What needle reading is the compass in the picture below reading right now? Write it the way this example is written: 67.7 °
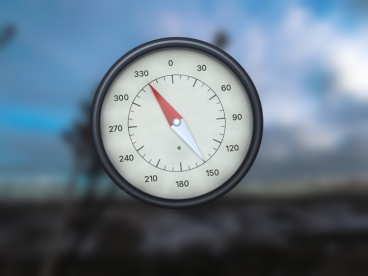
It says 330 °
